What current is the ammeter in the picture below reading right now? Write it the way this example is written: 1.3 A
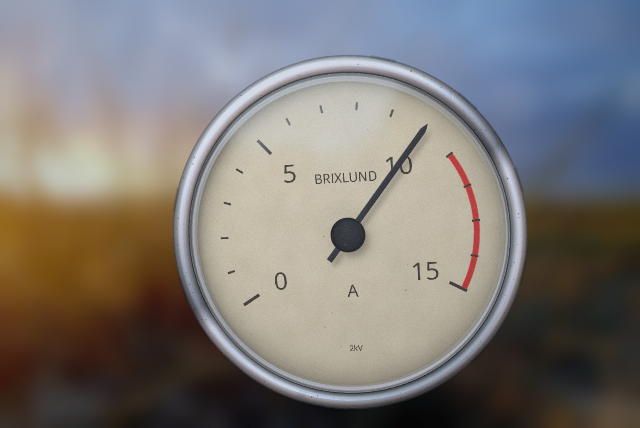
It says 10 A
